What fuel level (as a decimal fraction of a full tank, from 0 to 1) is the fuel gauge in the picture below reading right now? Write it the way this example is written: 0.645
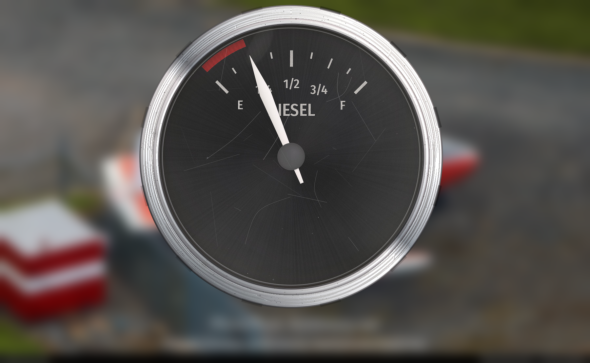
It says 0.25
